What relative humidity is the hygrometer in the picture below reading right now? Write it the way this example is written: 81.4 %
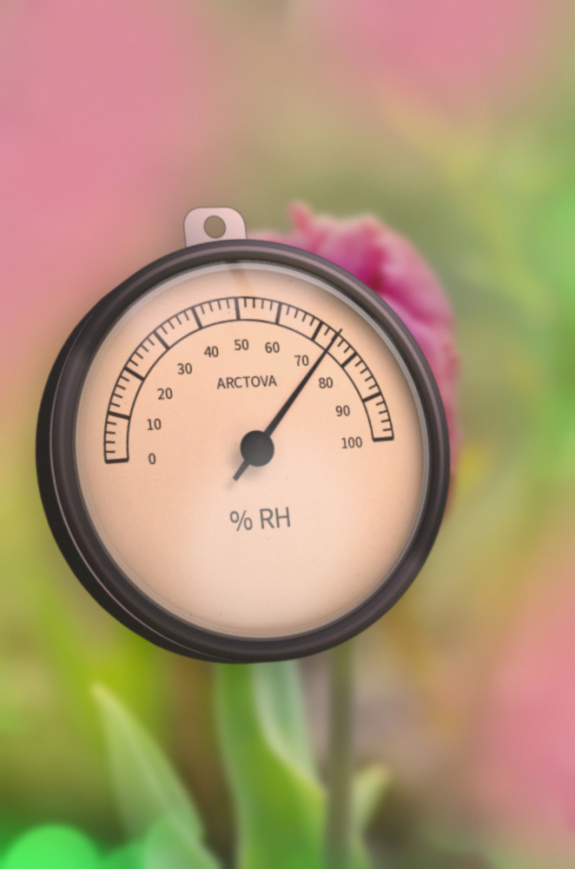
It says 74 %
